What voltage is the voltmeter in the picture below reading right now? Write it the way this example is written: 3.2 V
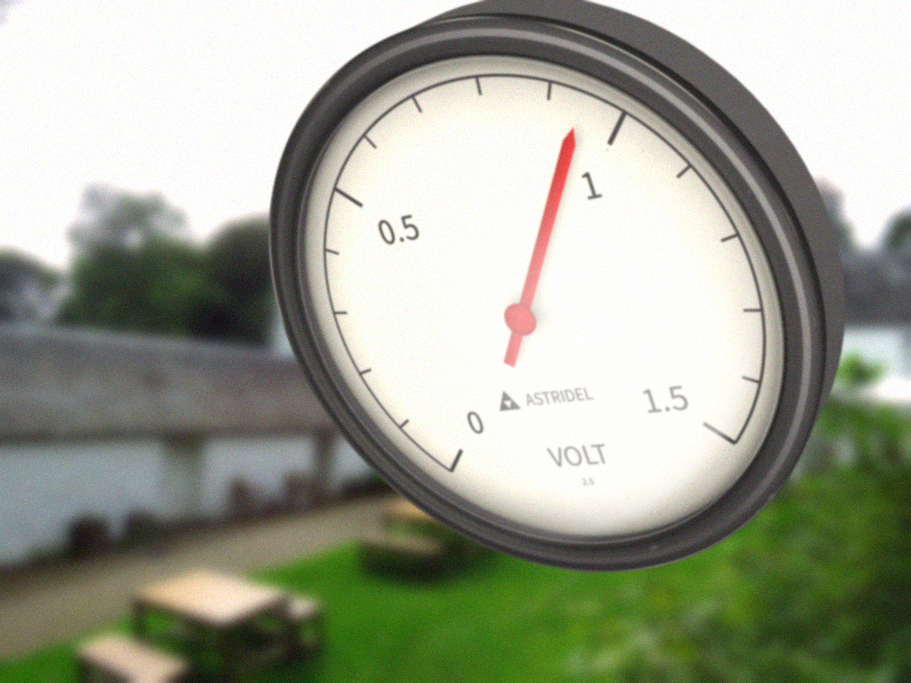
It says 0.95 V
